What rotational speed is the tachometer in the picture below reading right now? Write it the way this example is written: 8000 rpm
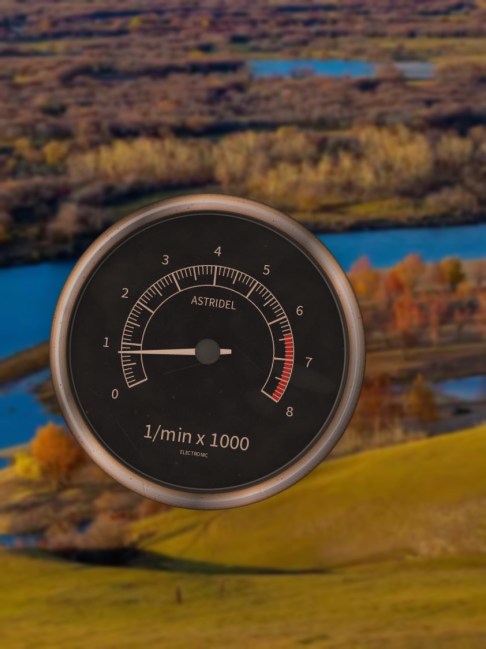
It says 800 rpm
